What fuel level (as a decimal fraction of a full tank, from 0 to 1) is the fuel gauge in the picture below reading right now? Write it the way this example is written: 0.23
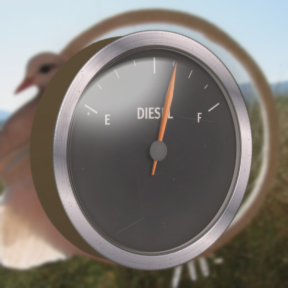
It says 0.625
